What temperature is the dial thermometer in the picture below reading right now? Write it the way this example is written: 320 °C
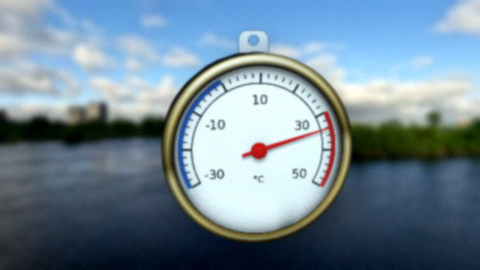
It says 34 °C
